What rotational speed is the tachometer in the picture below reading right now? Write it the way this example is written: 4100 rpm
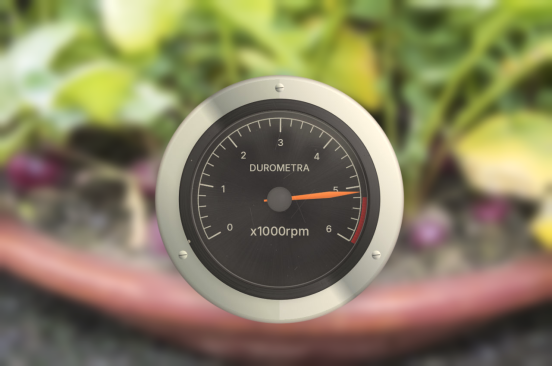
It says 5100 rpm
